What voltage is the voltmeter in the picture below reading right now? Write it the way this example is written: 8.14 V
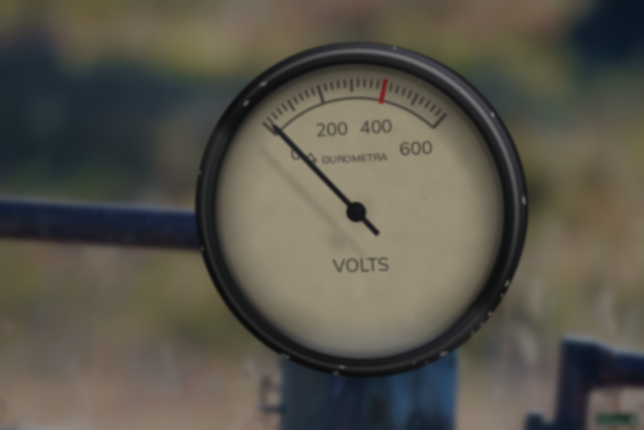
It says 20 V
